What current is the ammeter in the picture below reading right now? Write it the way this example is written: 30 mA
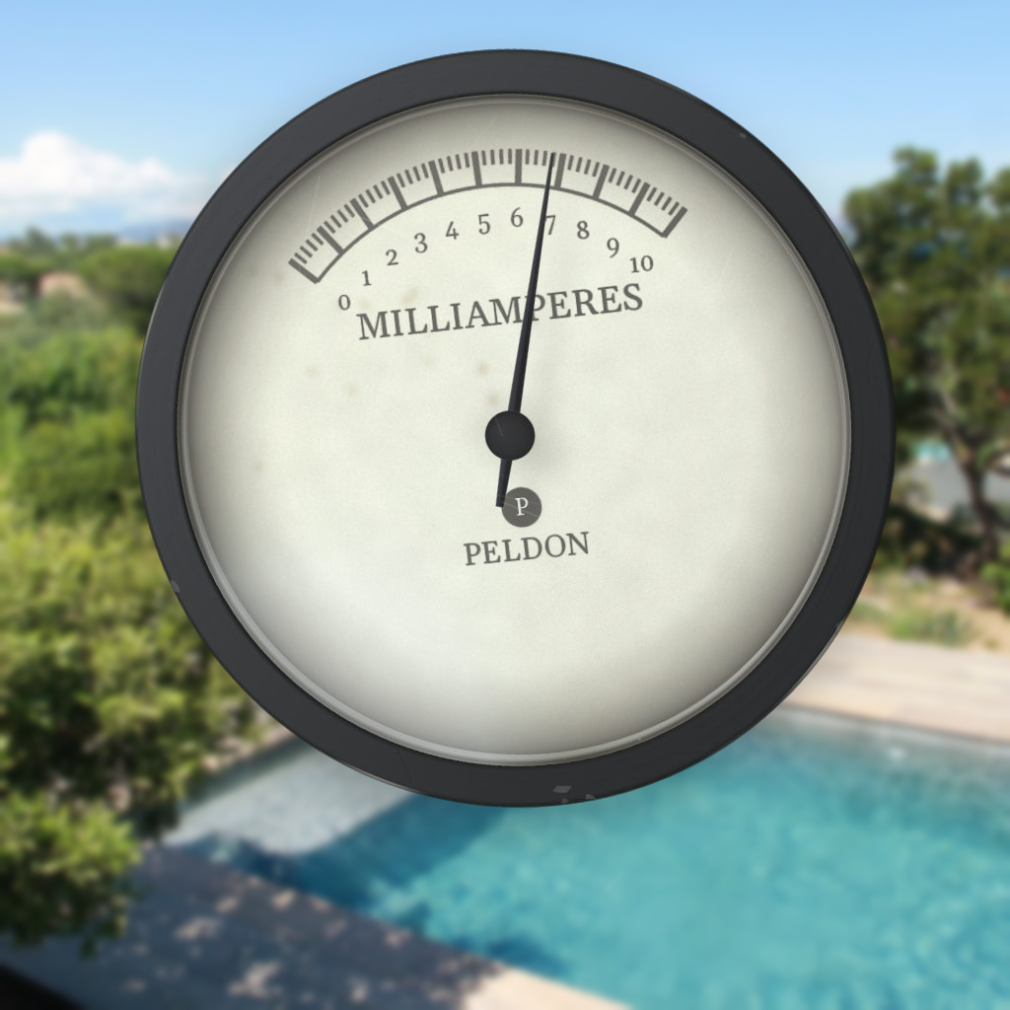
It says 6.8 mA
